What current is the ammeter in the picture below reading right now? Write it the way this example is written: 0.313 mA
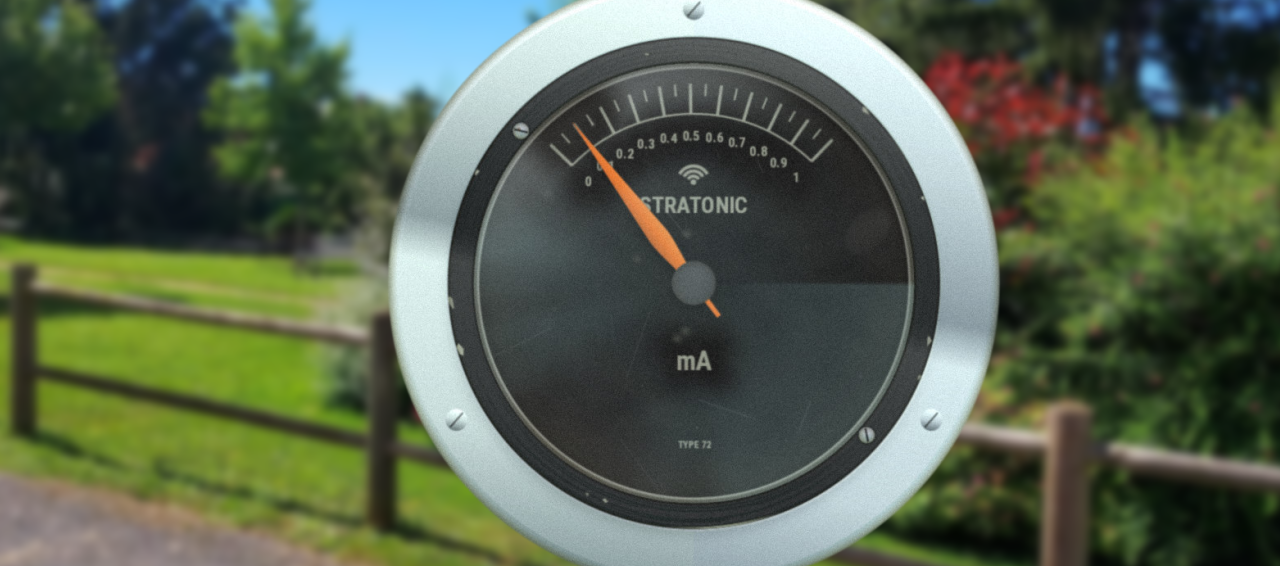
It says 0.1 mA
